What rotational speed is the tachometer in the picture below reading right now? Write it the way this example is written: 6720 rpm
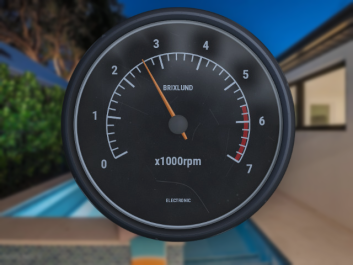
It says 2600 rpm
